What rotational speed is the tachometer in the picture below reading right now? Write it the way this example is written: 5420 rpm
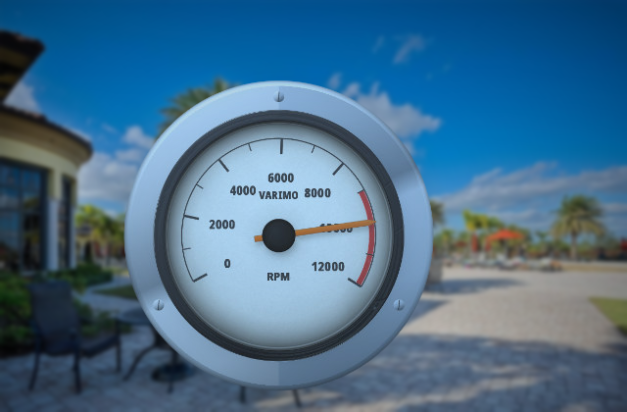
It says 10000 rpm
